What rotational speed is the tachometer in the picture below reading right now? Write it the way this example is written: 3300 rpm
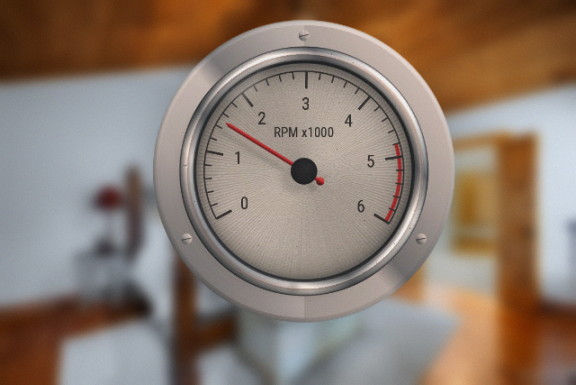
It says 1500 rpm
